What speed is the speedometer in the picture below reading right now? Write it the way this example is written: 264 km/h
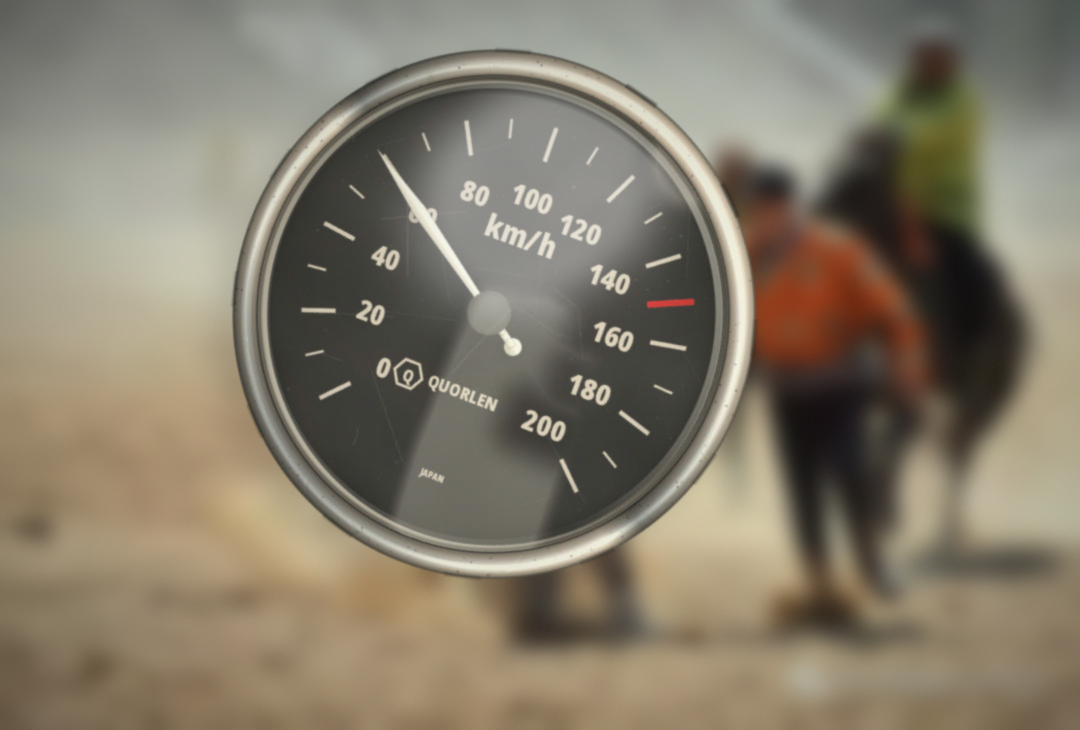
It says 60 km/h
